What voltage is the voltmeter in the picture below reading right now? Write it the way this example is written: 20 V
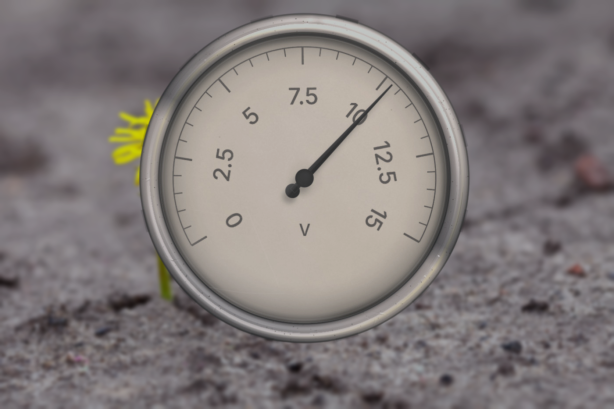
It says 10.25 V
